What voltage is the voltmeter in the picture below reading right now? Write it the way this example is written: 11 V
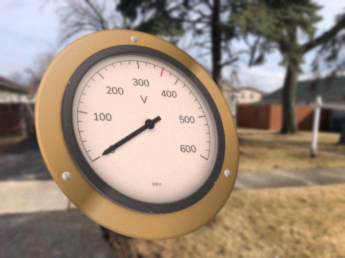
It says 0 V
